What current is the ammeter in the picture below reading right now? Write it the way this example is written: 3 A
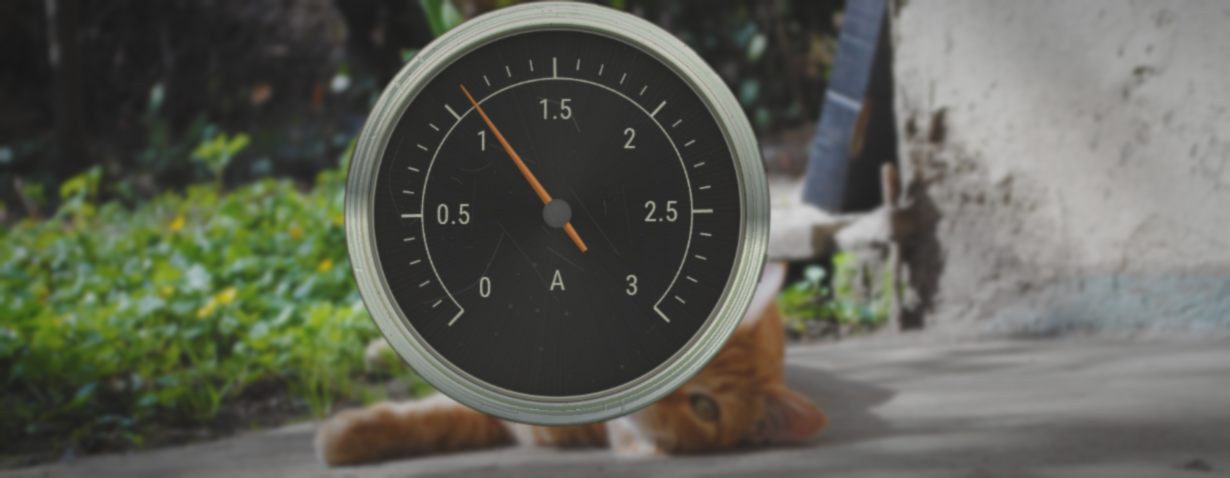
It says 1.1 A
